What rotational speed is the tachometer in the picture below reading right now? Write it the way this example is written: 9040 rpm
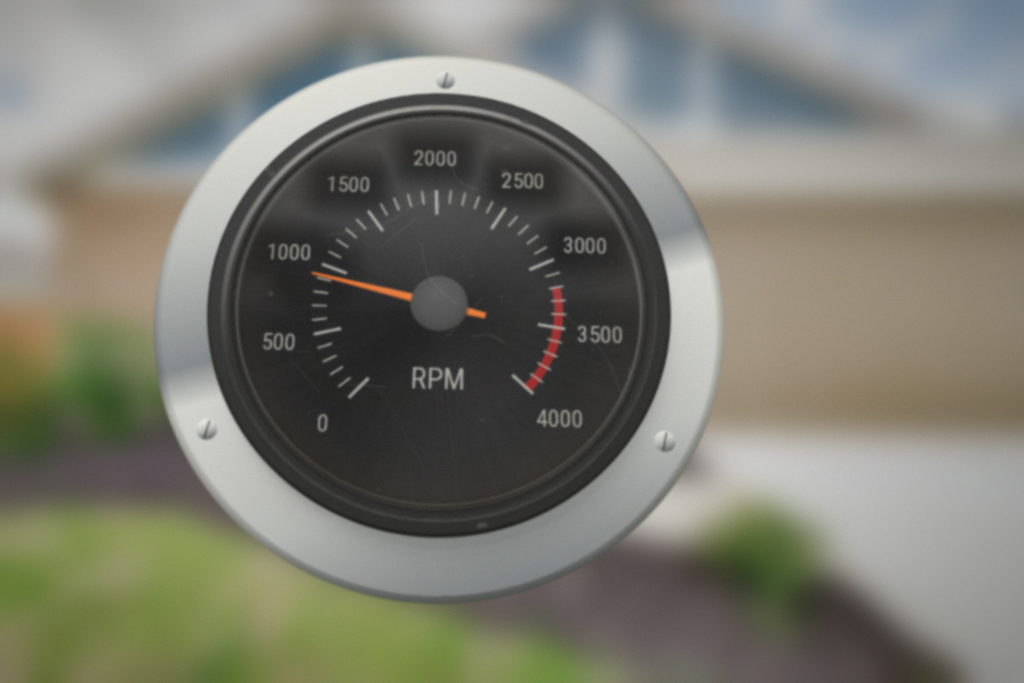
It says 900 rpm
